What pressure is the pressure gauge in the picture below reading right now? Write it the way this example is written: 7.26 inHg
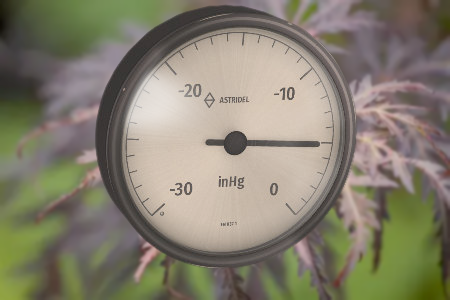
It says -5 inHg
